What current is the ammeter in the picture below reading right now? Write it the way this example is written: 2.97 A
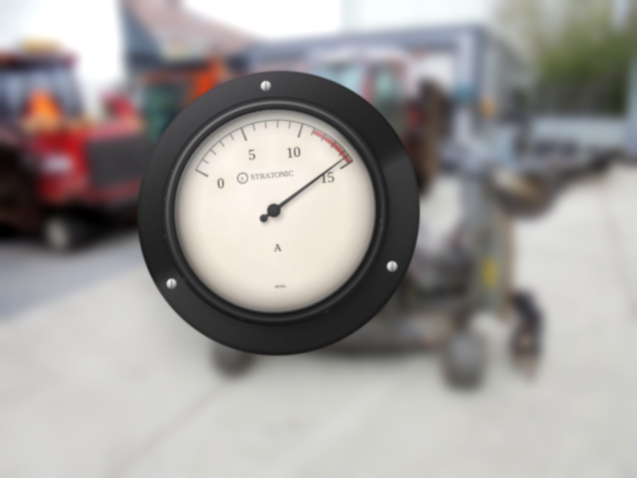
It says 14.5 A
